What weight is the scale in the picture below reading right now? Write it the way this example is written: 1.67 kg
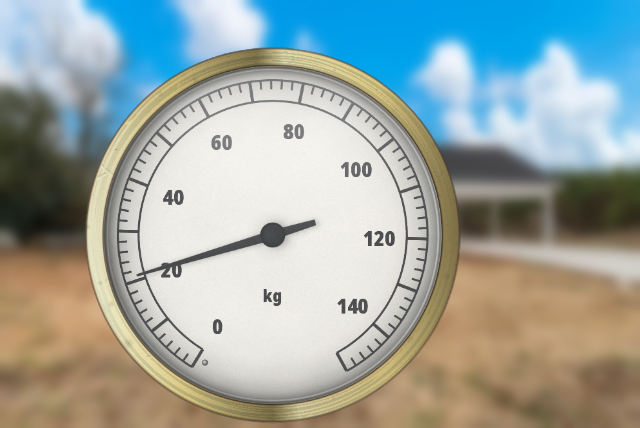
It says 21 kg
